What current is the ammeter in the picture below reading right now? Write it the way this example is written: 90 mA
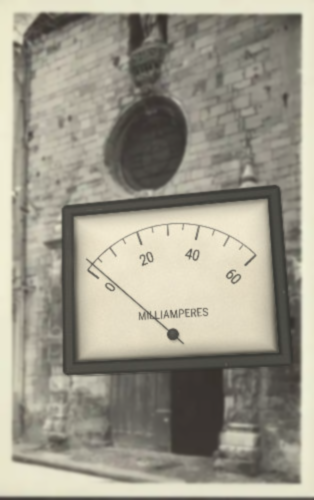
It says 2.5 mA
